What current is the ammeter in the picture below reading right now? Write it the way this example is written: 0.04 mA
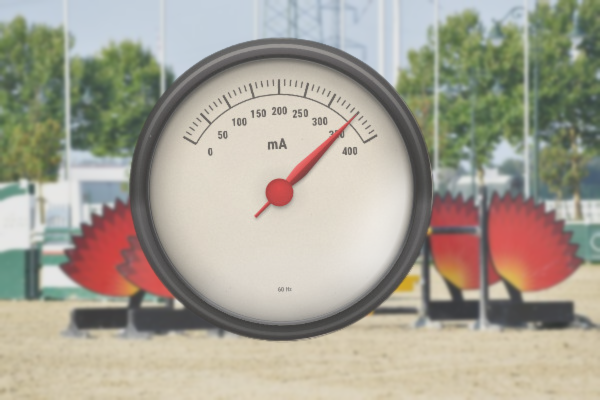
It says 350 mA
